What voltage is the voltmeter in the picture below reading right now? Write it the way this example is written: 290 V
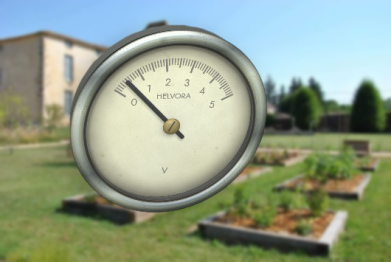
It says 0.5 V
